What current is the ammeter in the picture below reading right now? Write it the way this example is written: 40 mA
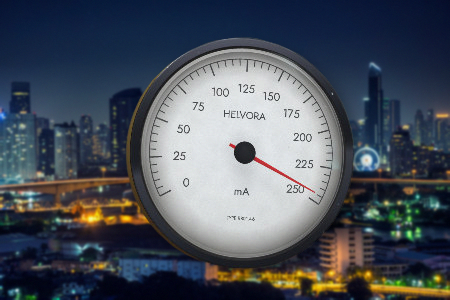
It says 245 mA
